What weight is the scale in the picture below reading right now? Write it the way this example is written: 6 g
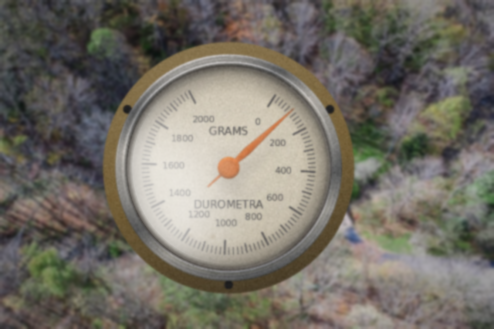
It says 100 g
